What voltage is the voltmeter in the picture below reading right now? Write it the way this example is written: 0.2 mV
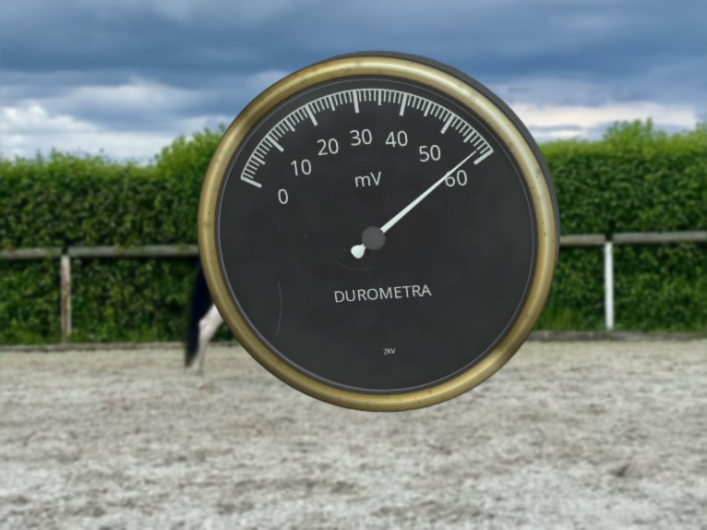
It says 58 mV
